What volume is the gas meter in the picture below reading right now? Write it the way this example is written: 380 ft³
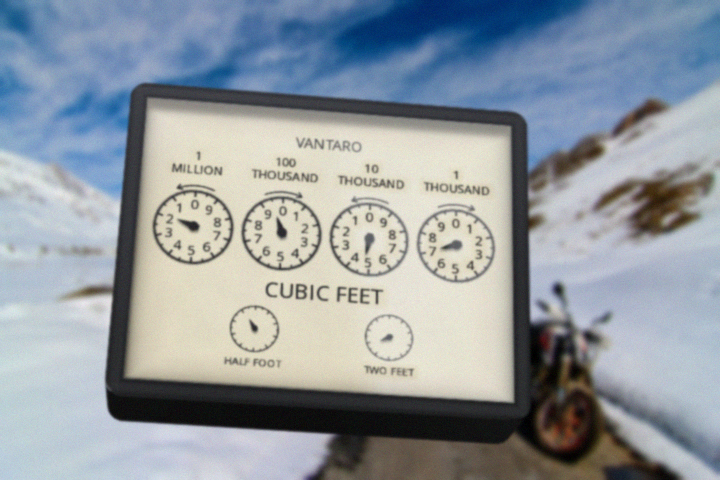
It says 194700 ft³
